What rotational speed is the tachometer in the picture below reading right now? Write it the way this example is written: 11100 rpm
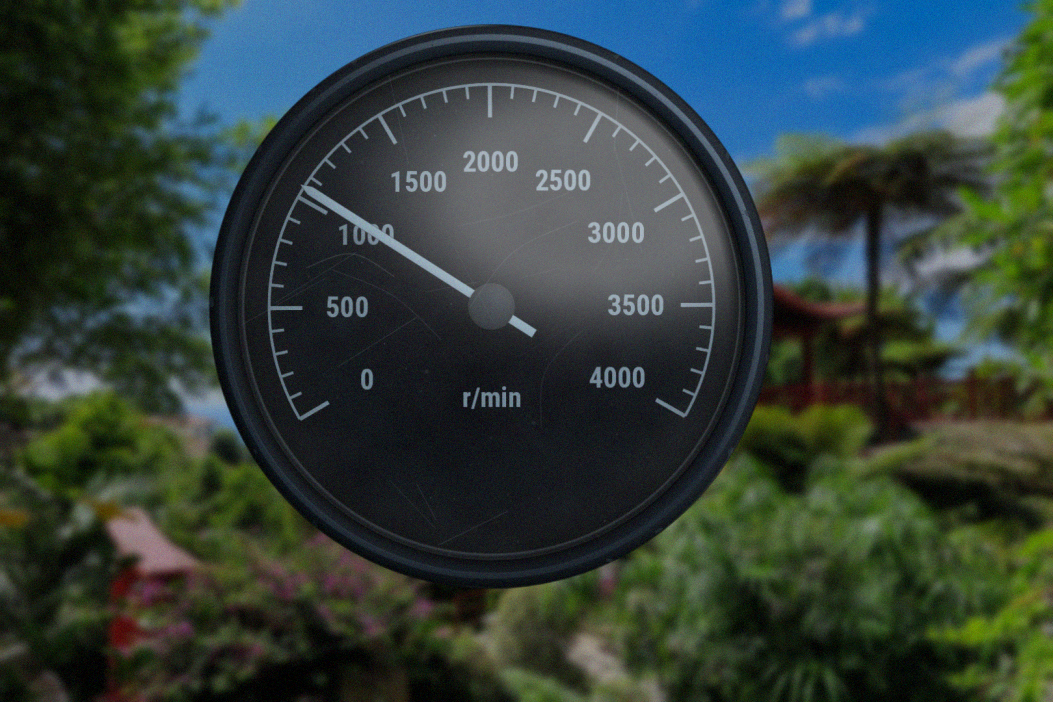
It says 1050 rpm
